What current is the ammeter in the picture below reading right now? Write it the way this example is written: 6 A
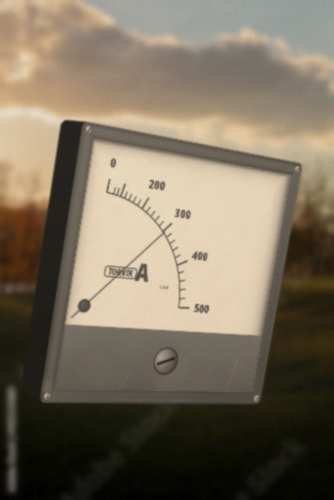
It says 300 A
